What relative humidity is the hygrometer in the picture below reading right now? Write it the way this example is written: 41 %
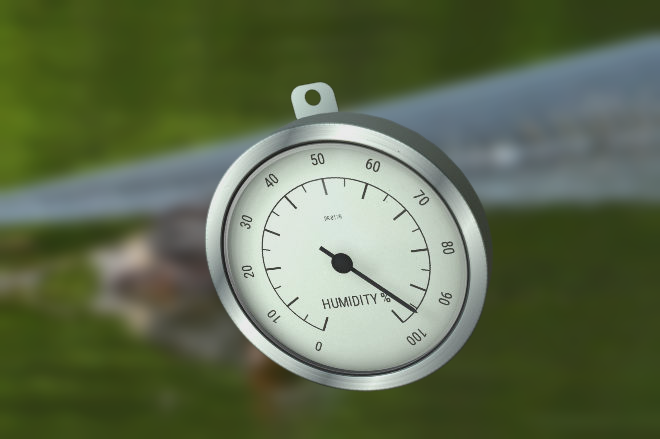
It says 95 %
